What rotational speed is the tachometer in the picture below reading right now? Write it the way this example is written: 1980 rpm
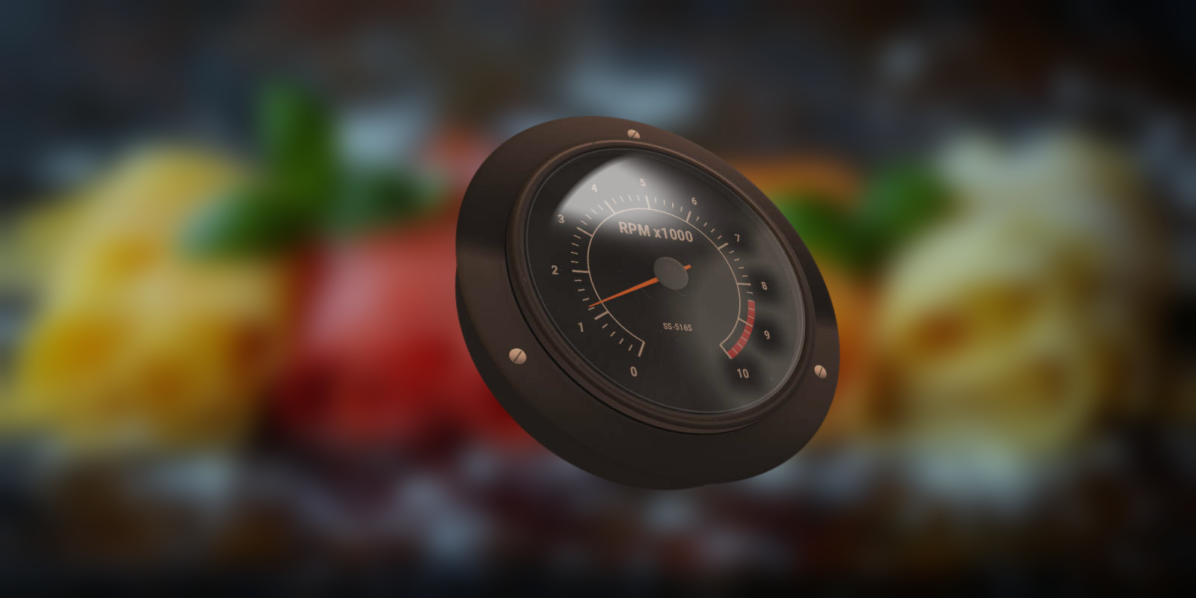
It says 1200 rpm
